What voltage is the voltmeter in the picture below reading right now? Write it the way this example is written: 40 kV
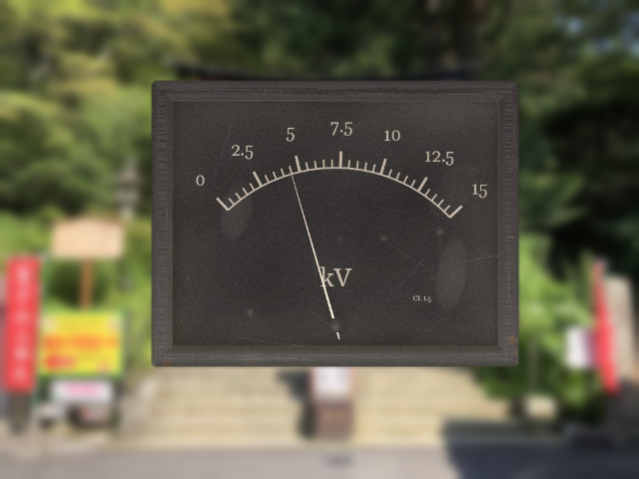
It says 4.5 kV
